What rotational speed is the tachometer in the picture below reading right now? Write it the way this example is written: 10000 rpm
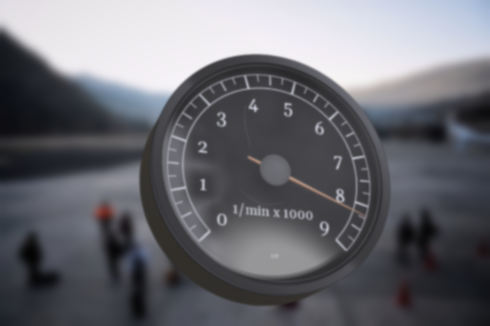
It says 8250 rpm
